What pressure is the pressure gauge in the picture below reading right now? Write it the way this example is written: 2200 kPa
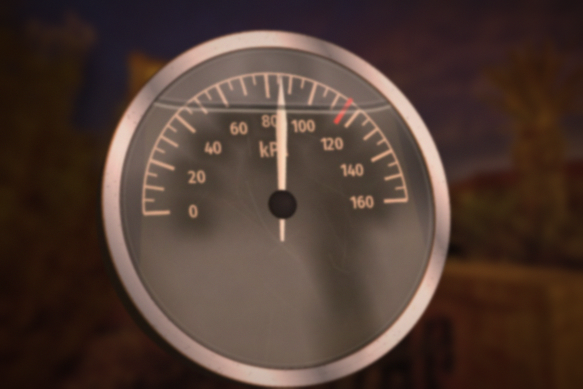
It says 85 kPa
